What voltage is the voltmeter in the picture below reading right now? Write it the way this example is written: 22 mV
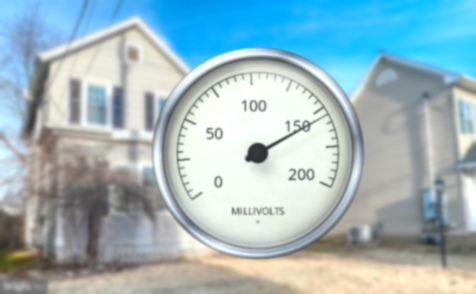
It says 155 mV
